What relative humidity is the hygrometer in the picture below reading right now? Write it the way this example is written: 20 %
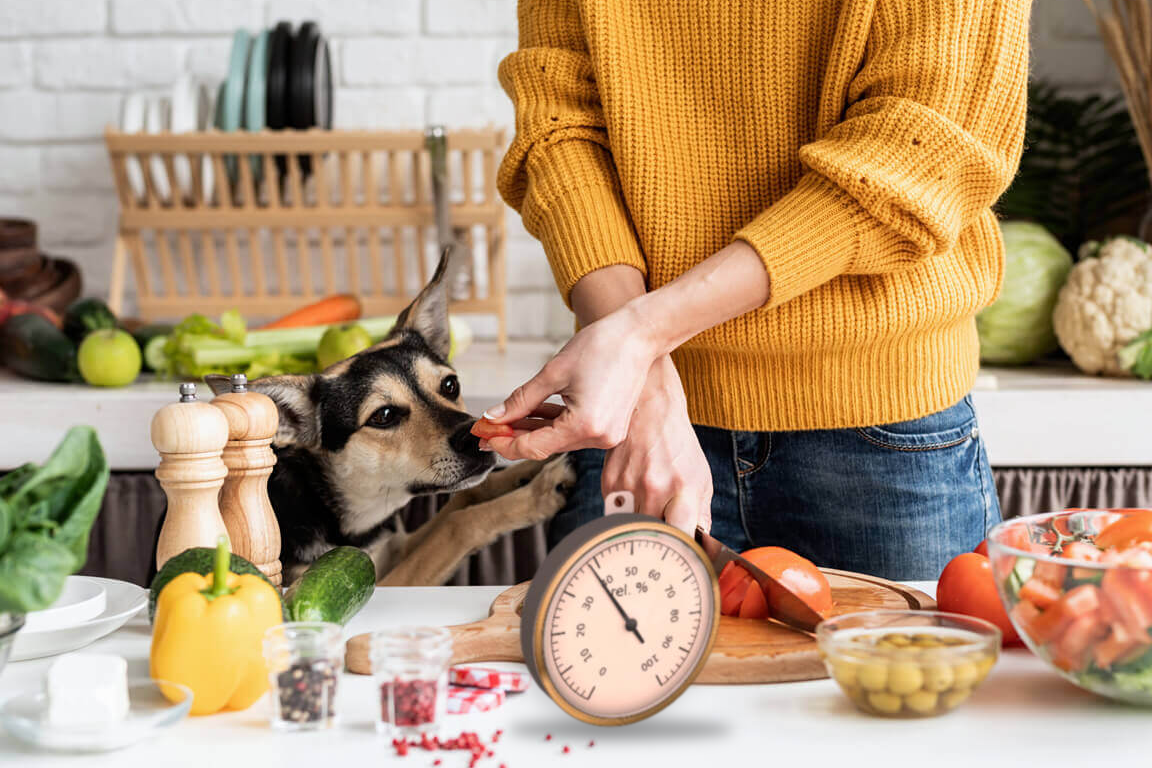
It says 38 %
